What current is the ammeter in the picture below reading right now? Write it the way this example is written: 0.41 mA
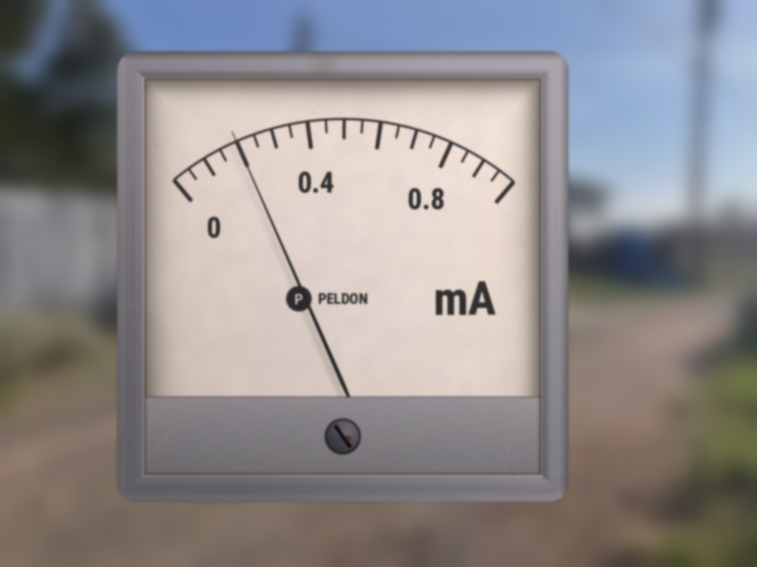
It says 0.2 mA
